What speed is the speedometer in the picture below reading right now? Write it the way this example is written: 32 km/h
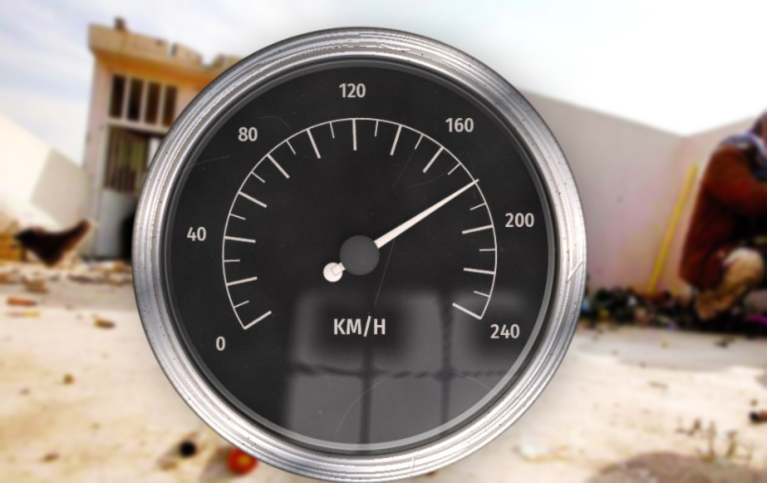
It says 180 km/h
